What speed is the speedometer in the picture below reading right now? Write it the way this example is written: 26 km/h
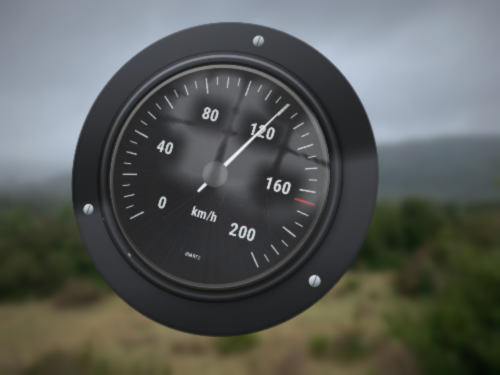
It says 120 km/h
